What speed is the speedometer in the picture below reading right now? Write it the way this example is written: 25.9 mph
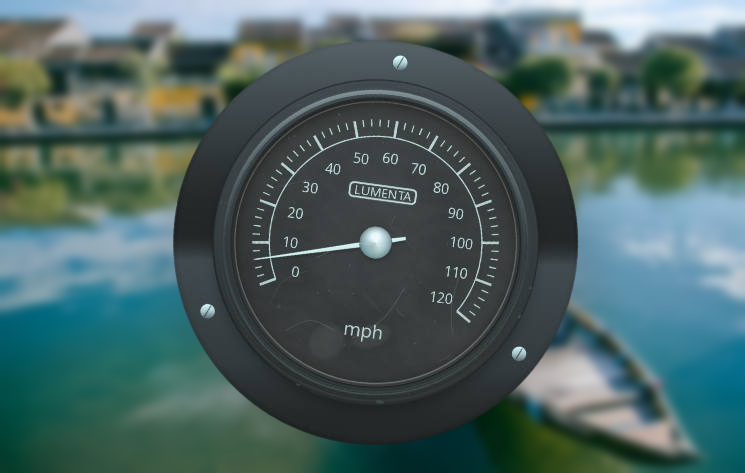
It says 6 mph
